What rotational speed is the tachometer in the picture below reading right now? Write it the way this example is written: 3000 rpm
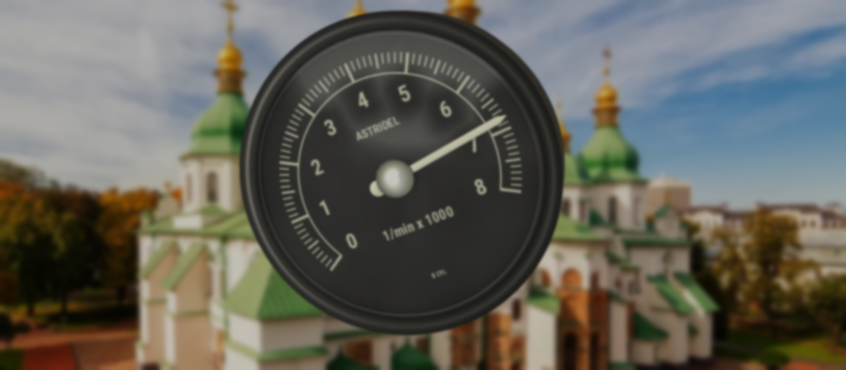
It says 6800 rpm
